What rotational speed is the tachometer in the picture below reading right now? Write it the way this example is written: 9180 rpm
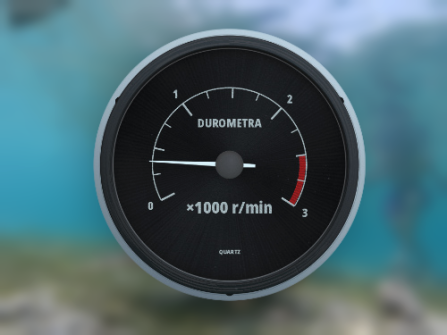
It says 375 rpm
